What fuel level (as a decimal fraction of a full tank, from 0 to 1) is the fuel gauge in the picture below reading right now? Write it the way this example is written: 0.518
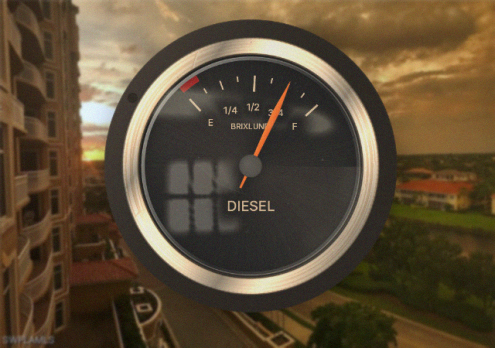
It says 0.75
